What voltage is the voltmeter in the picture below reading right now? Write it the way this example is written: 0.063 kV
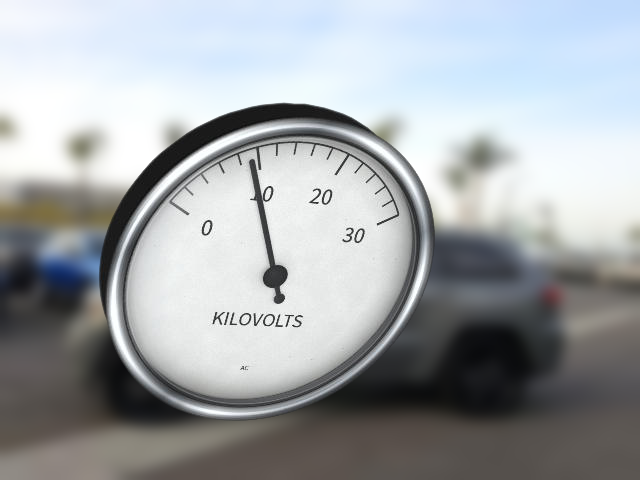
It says 9 kV
